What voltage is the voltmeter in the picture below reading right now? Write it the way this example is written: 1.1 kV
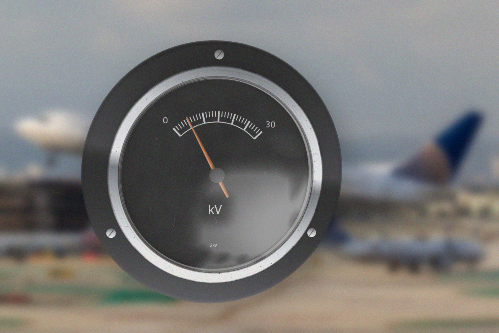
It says 5 kV
